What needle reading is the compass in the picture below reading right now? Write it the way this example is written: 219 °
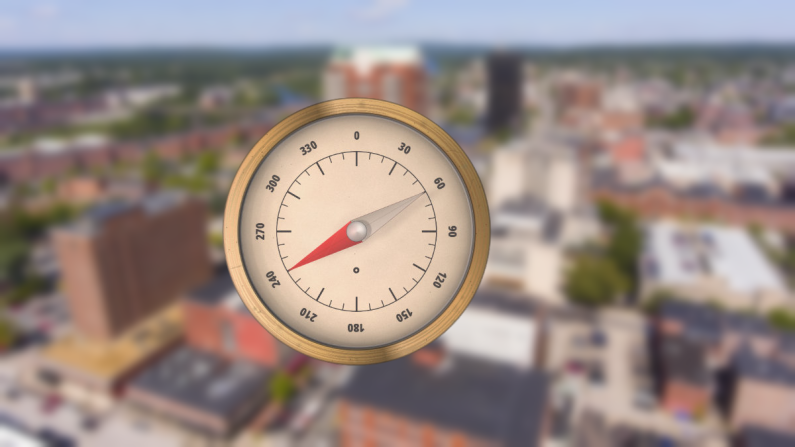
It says 240 °
